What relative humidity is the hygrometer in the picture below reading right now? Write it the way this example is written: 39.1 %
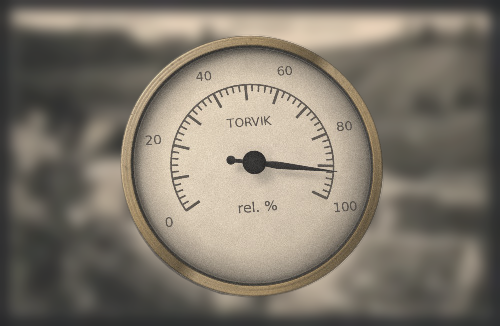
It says 92 %
